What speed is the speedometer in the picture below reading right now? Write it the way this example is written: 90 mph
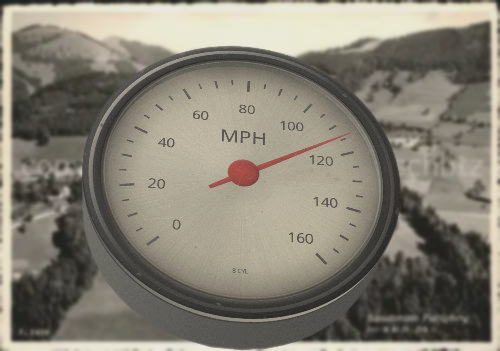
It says 115 mph
